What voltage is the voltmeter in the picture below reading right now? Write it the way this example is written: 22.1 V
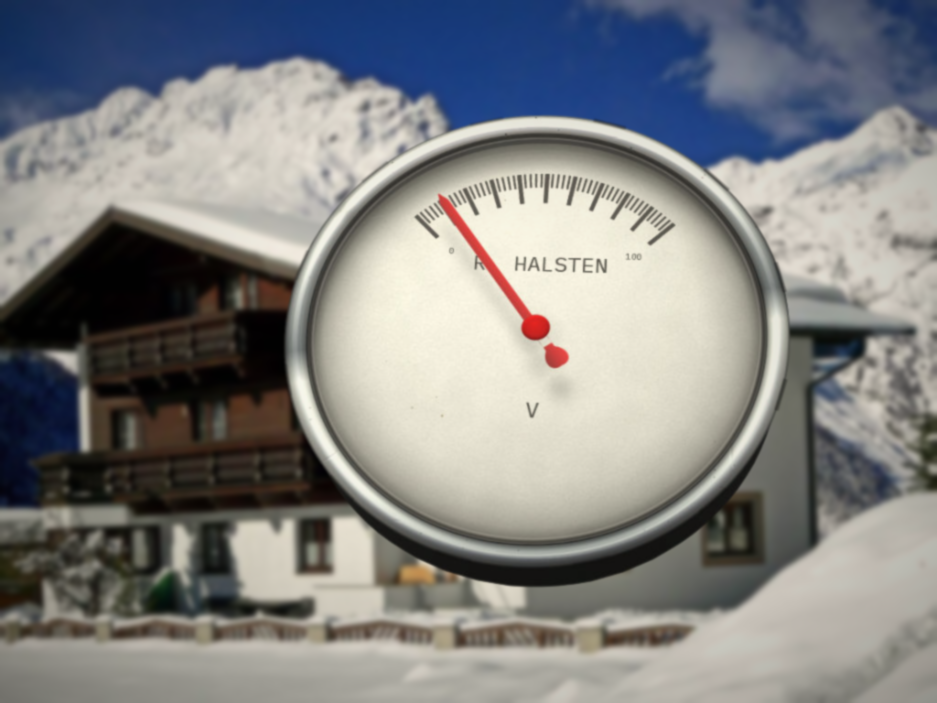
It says 10 V
